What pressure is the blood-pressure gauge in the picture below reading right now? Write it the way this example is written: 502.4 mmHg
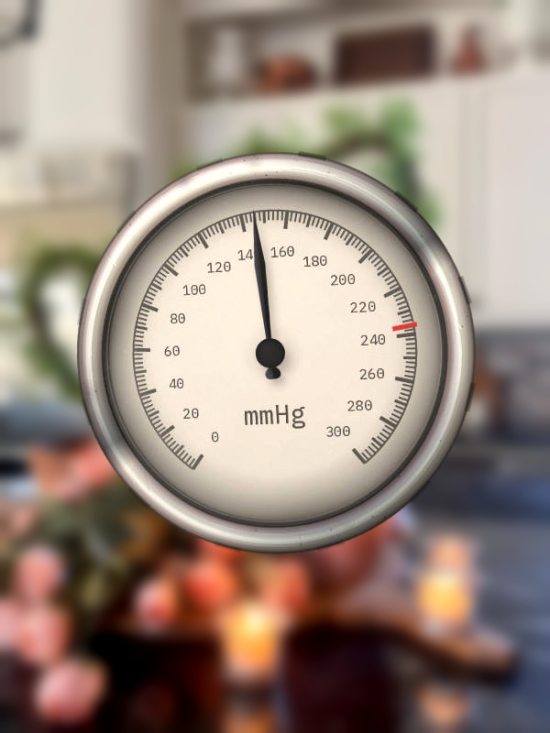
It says 146 mmHg
